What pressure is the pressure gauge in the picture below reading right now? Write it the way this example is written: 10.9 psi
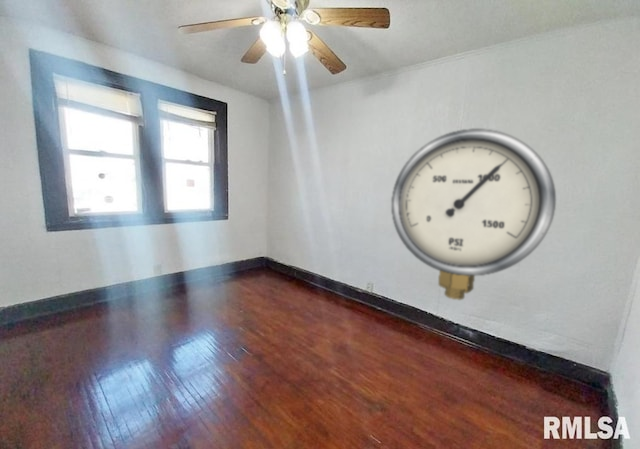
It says 1000 psi
